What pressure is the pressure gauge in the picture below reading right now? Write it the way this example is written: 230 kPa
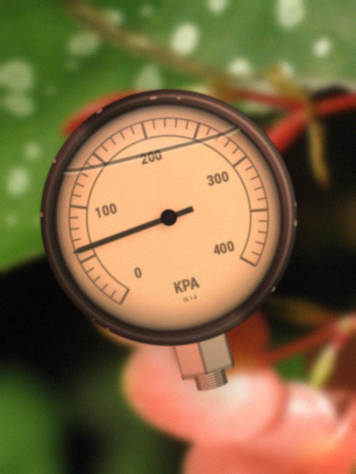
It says 60 kPa
